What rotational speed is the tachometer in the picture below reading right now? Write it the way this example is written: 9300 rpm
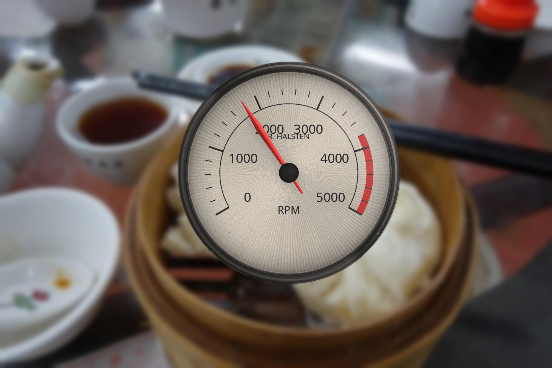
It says 1800 rpm
